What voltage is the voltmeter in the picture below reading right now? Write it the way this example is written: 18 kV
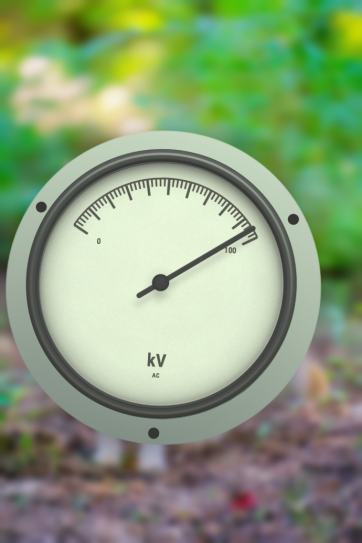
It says 96 kV
